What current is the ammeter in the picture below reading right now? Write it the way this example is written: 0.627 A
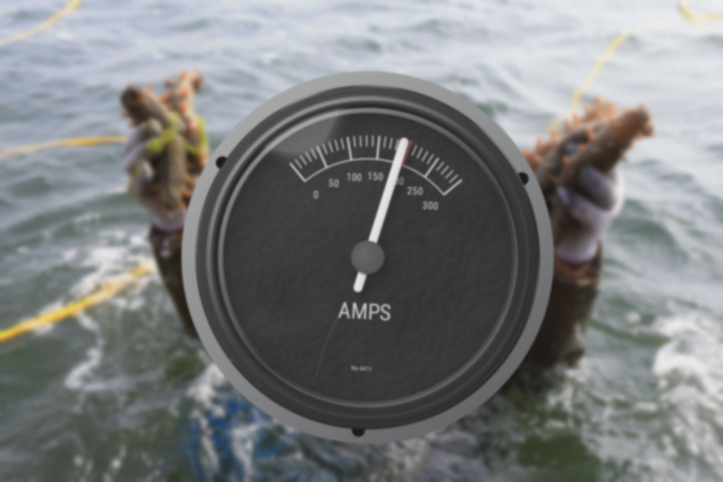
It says 190 A
